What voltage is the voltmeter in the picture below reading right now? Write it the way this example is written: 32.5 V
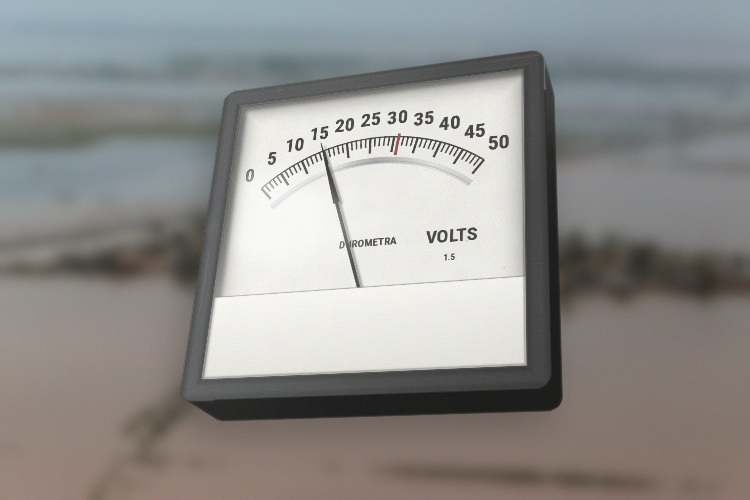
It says 15 V
